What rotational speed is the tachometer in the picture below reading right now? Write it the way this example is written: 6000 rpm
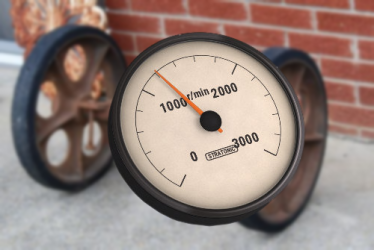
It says 1200 rpm
